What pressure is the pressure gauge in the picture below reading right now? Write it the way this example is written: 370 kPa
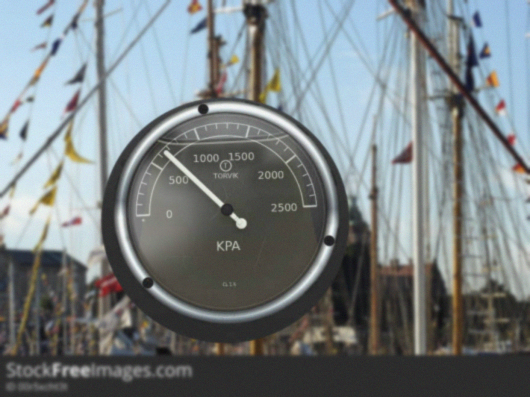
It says 650 kPa
